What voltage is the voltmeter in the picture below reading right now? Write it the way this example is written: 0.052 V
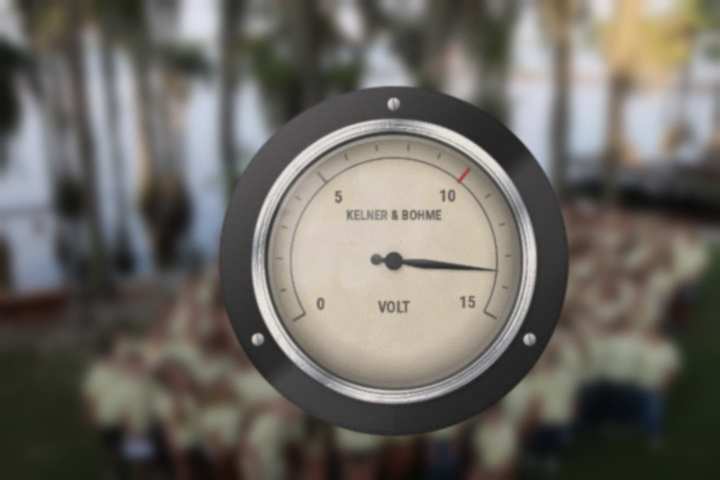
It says 13.5 V
